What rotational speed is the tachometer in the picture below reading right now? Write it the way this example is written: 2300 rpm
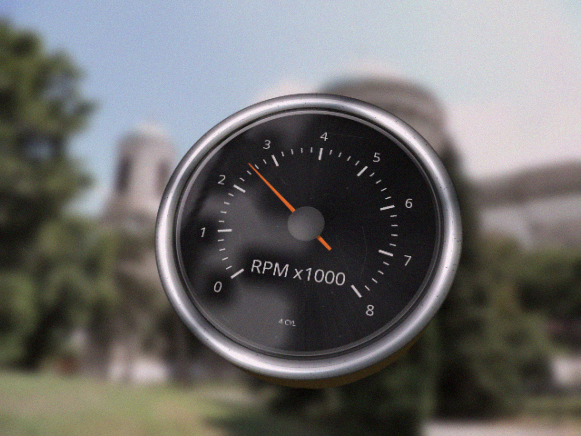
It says 2500 rpm
